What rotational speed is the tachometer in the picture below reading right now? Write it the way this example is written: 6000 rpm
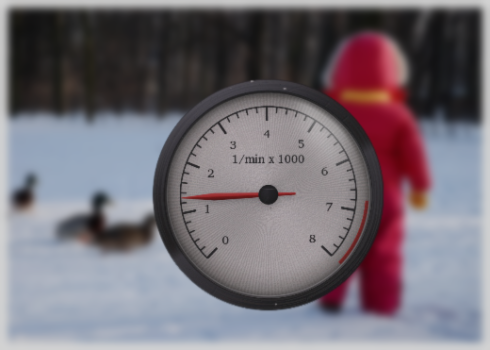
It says 1300 rpm
